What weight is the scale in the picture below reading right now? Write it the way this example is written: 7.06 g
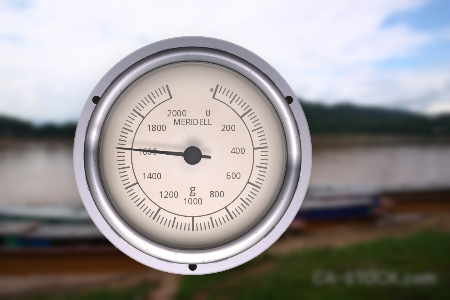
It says 1600 g
